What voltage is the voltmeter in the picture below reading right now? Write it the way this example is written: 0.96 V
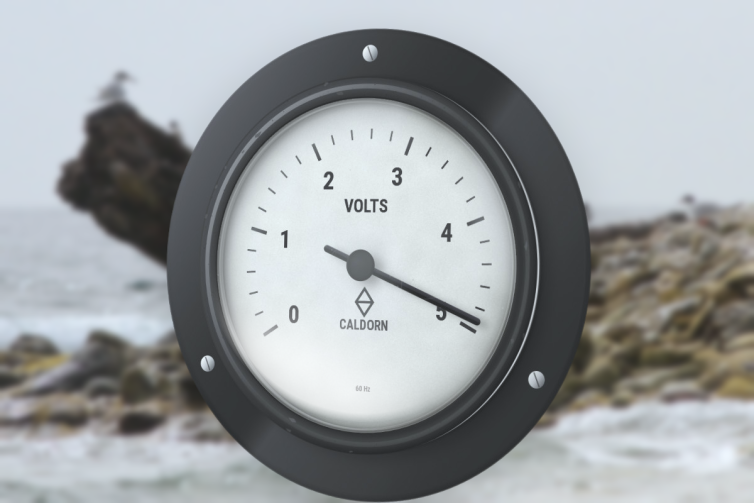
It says 4.9 V
